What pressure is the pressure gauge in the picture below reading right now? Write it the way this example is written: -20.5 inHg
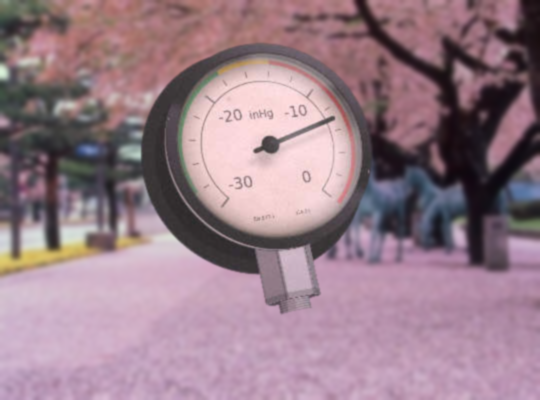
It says -7 inHg
